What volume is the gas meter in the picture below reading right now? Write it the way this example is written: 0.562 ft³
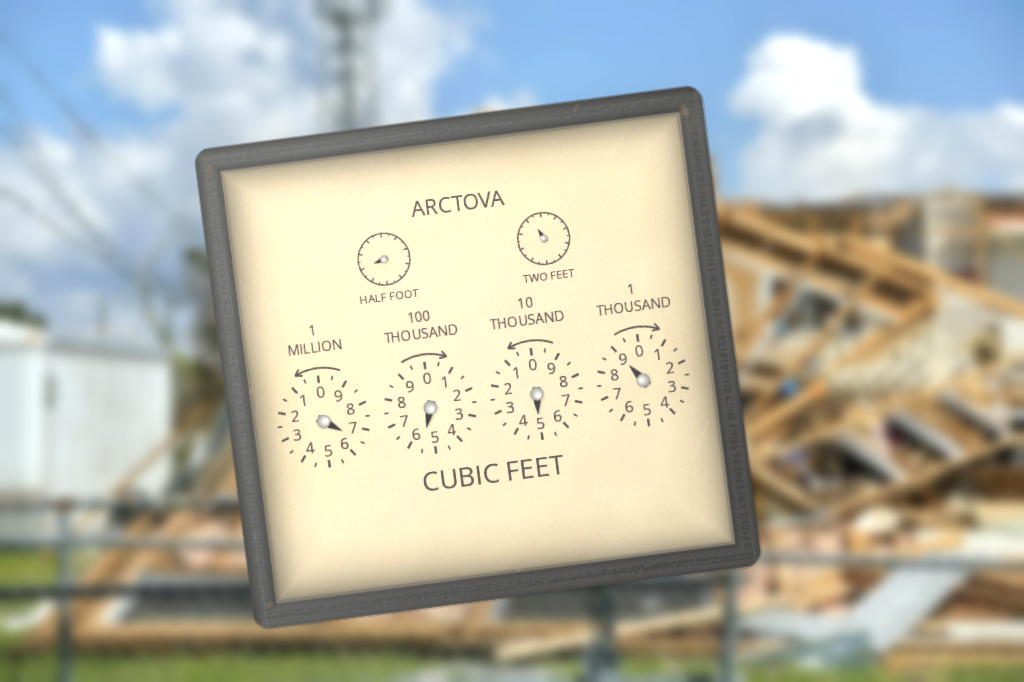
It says 654900 ft³
